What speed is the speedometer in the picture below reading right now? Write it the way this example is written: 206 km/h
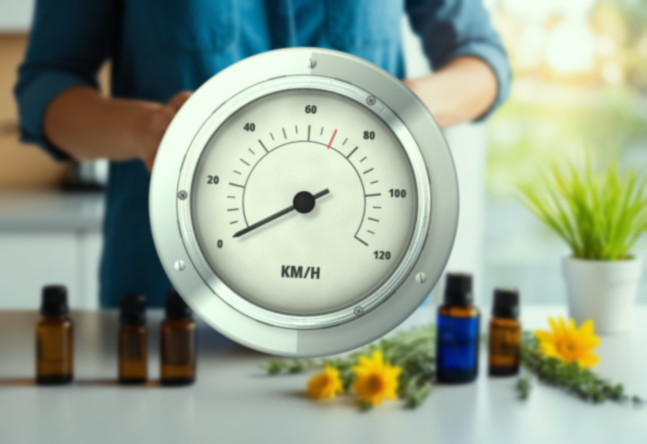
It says 0 km/h
